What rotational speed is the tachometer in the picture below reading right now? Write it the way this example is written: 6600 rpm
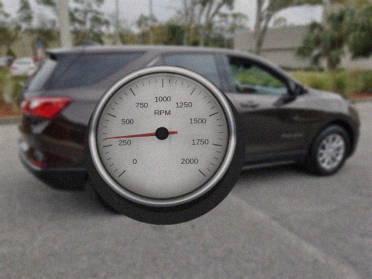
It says 300 rpm
